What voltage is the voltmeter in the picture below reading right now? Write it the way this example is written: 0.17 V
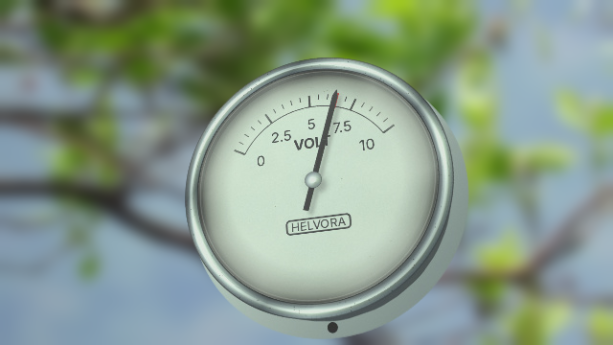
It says 6.5 V
